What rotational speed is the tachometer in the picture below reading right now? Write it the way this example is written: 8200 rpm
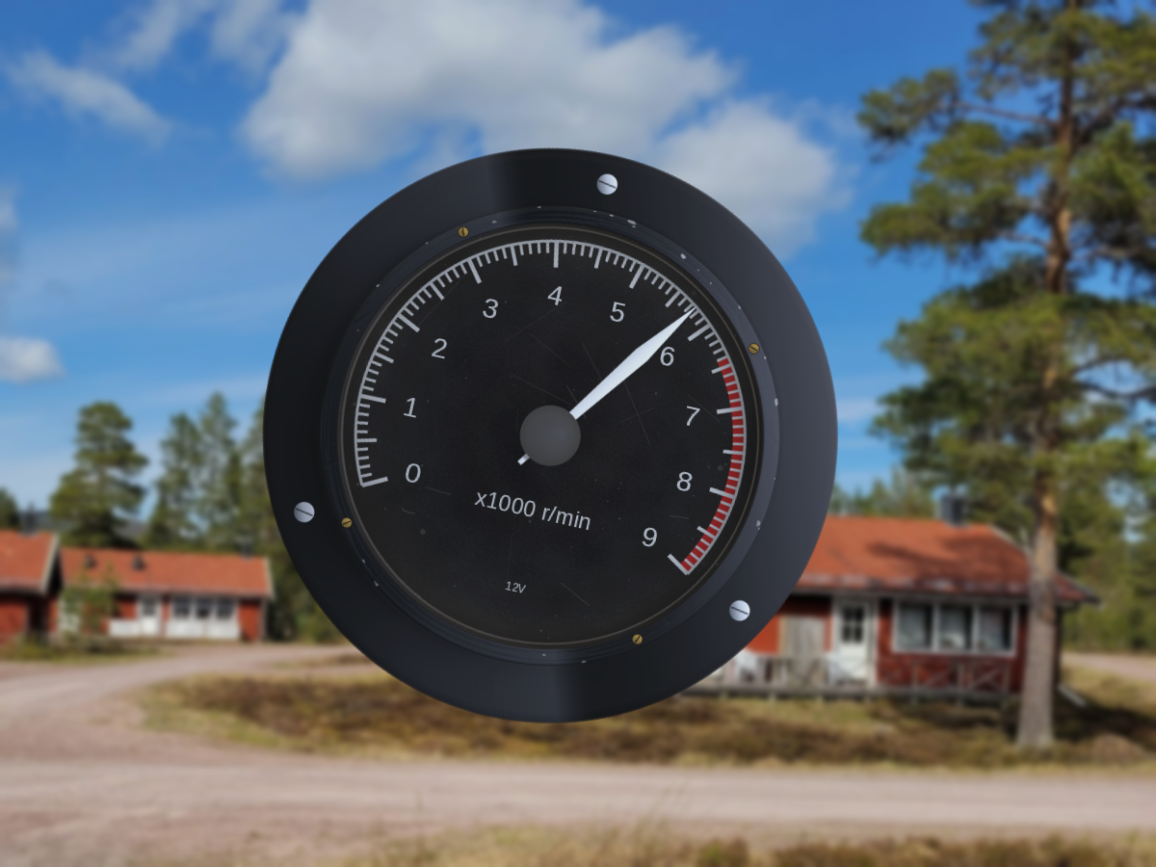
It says 5750 rpm
